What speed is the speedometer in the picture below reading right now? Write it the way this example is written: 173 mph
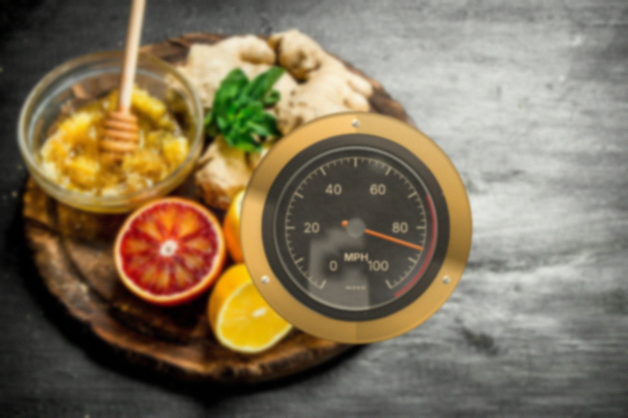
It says 86 mph
